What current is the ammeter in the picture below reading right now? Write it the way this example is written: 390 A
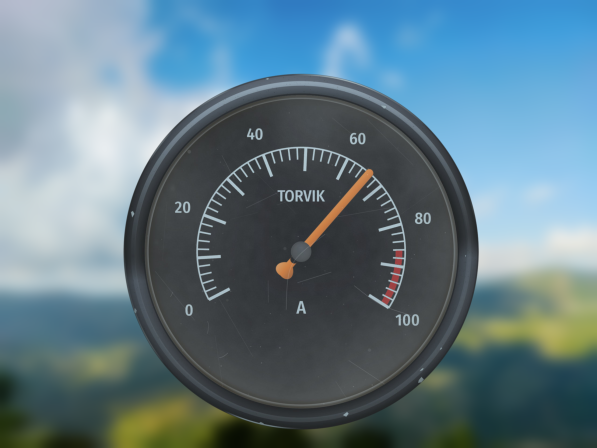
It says 66 A
